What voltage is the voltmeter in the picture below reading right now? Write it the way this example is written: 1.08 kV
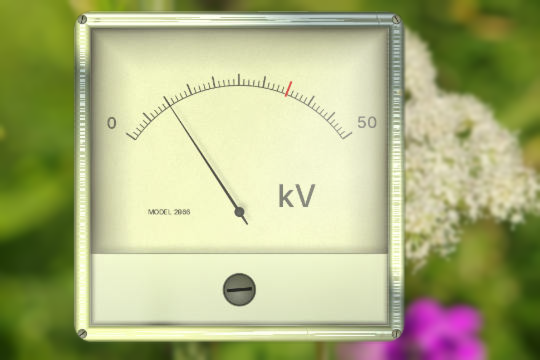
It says 10 kV
